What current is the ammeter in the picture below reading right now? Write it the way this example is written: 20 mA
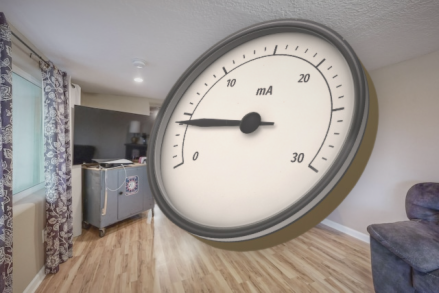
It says 4 mA
